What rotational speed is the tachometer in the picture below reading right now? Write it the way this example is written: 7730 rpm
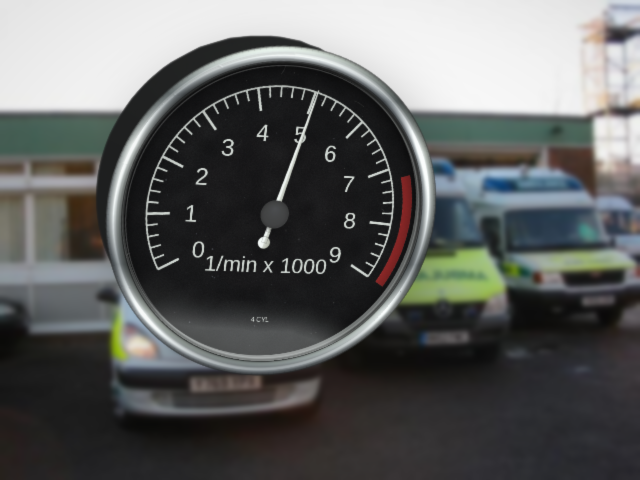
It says 5000 rpm
